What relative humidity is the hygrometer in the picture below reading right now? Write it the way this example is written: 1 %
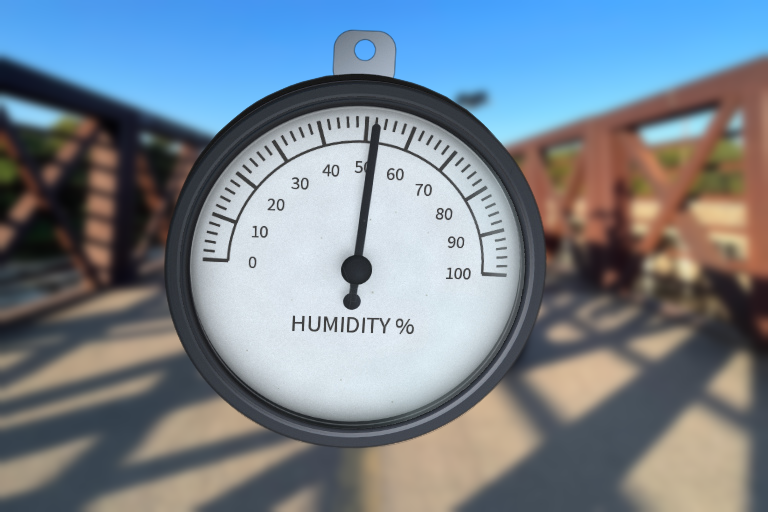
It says 52 %
